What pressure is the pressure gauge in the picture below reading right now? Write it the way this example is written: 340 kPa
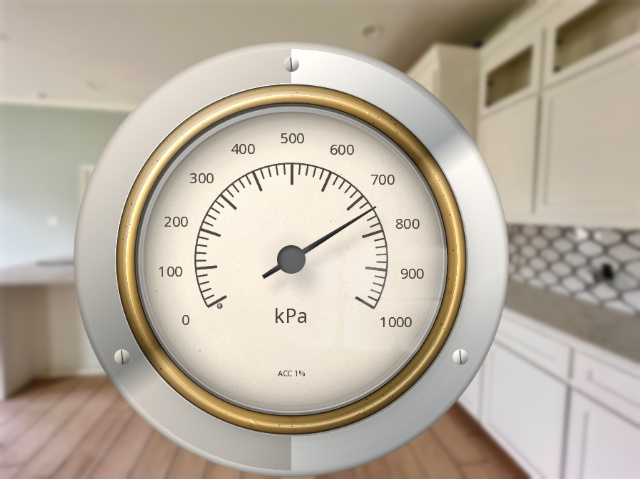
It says 740 kPa
